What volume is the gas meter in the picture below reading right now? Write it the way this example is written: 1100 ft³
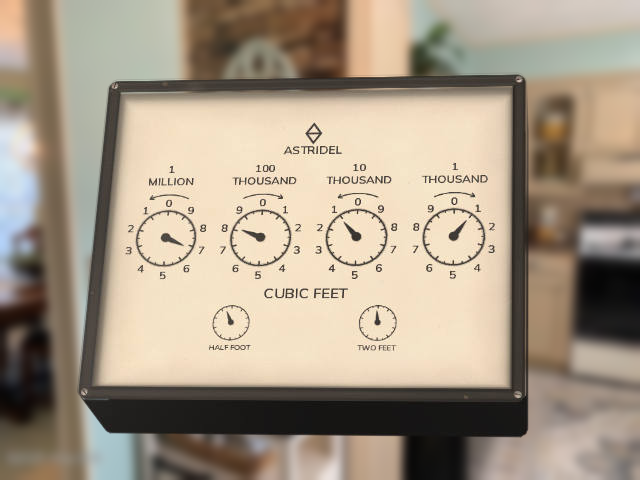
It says 681100 ft³
